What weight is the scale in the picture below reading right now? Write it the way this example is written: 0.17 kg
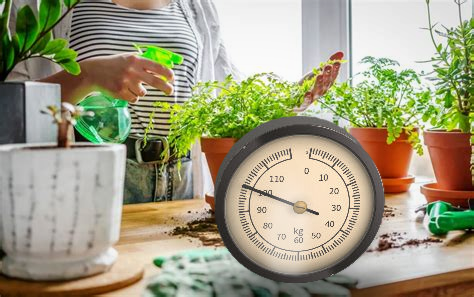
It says 100 kg
